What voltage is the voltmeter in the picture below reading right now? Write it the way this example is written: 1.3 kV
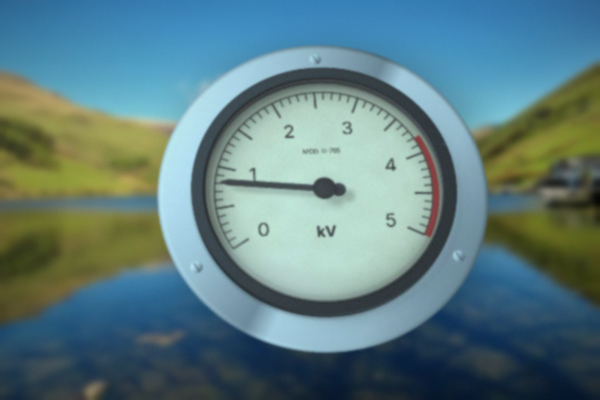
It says 0.8 kV
